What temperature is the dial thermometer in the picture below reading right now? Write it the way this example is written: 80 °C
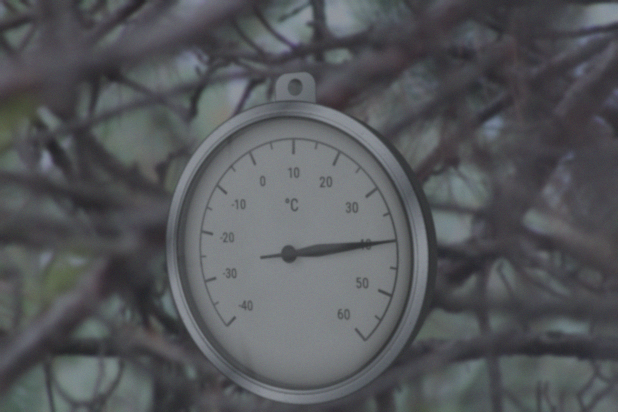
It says 40 °C
